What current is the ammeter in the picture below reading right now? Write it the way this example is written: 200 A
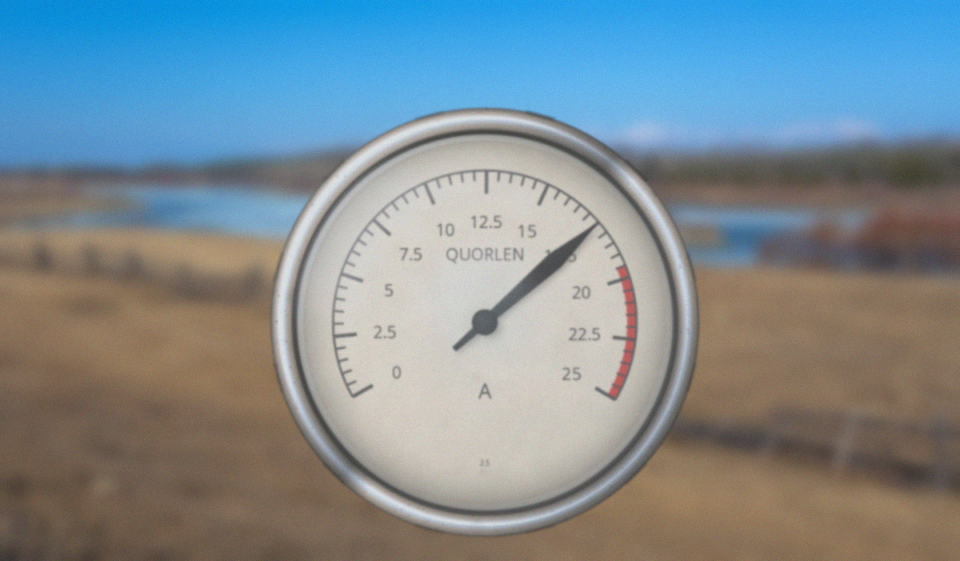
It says 17.5 A
